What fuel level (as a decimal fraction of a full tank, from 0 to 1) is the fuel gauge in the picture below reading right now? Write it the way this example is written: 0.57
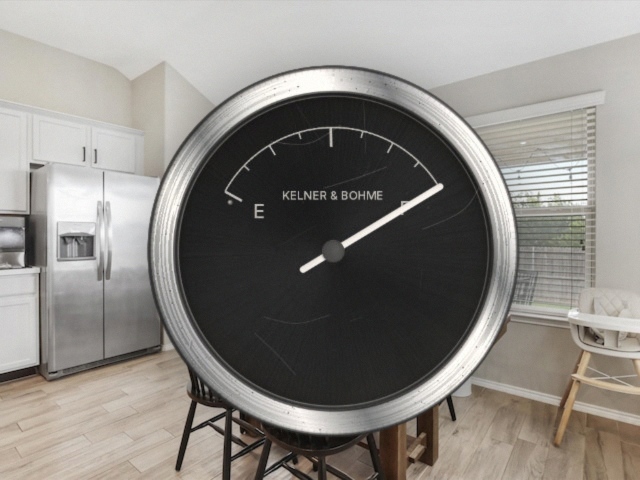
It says 1
